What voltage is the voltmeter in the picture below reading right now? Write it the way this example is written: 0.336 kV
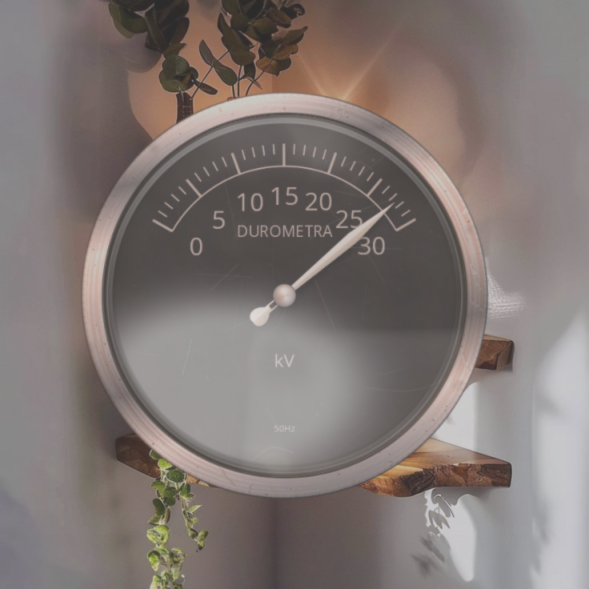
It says 27.5 kV
